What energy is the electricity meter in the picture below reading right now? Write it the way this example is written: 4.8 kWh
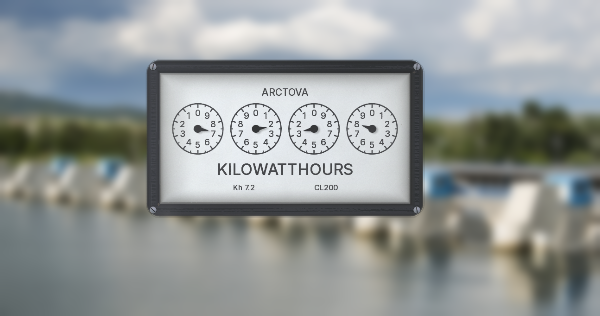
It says 7228 kWh
